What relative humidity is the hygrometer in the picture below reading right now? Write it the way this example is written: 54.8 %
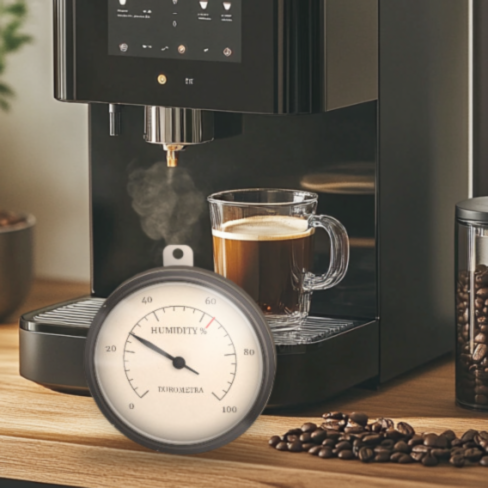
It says 28 %
